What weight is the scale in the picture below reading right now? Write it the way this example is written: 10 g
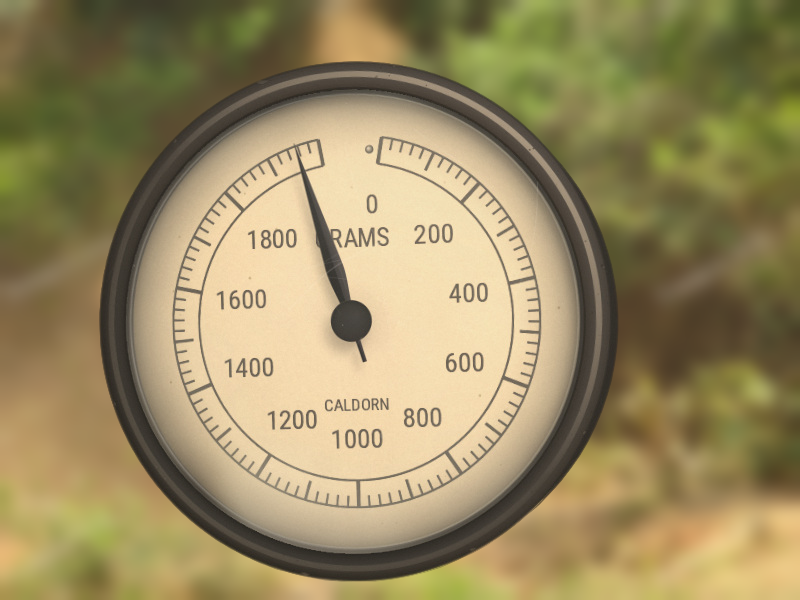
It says 1960 g
